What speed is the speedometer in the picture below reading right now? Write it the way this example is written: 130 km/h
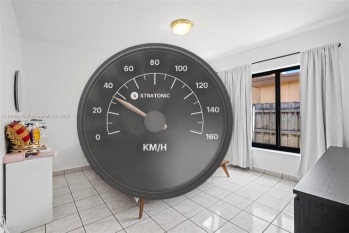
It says 35 km/h
